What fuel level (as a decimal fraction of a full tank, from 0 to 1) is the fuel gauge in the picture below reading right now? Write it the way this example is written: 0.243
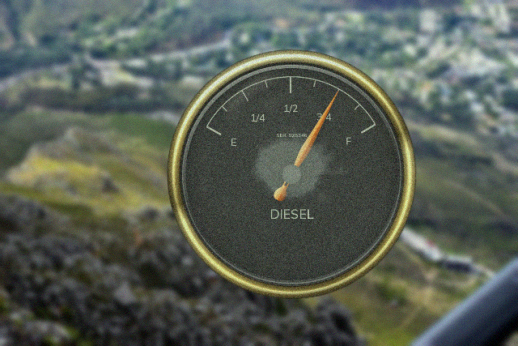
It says 0.75
